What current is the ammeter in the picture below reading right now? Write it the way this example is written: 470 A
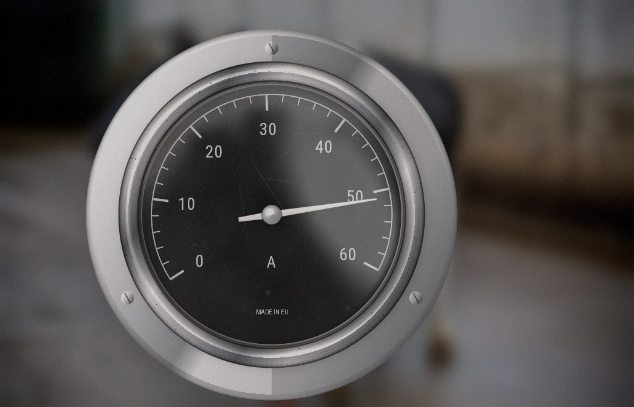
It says 51 A
